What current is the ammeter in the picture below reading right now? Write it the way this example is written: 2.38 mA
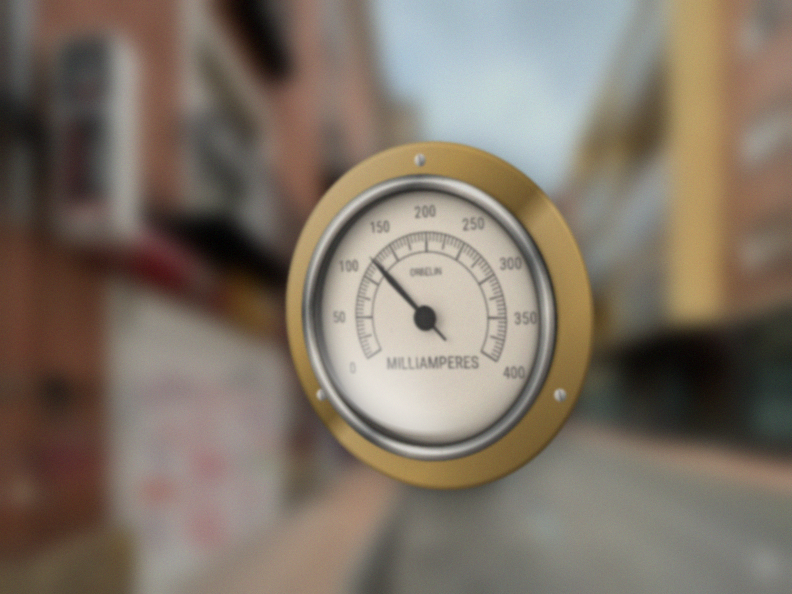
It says 125 mA
